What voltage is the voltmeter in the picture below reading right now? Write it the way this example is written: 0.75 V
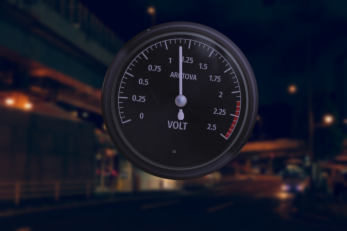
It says 1.15 V
